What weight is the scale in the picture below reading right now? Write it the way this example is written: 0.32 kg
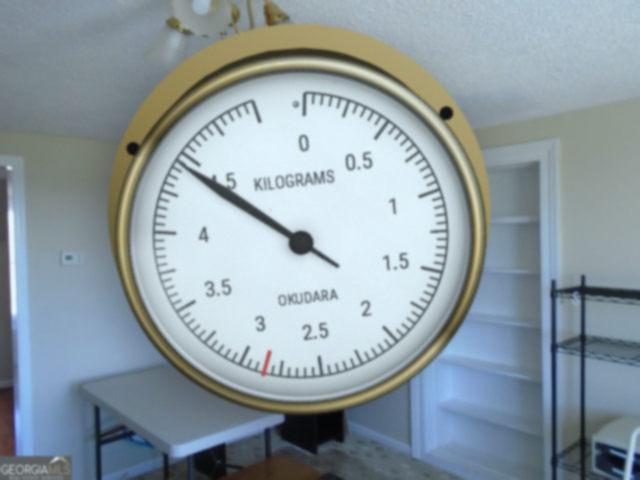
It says 4.45 kg
